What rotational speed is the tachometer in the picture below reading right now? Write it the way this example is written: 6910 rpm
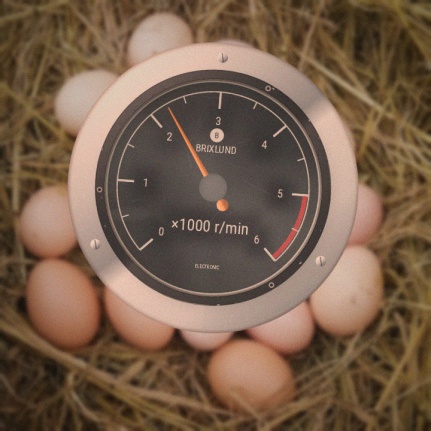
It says 2250 rpm
